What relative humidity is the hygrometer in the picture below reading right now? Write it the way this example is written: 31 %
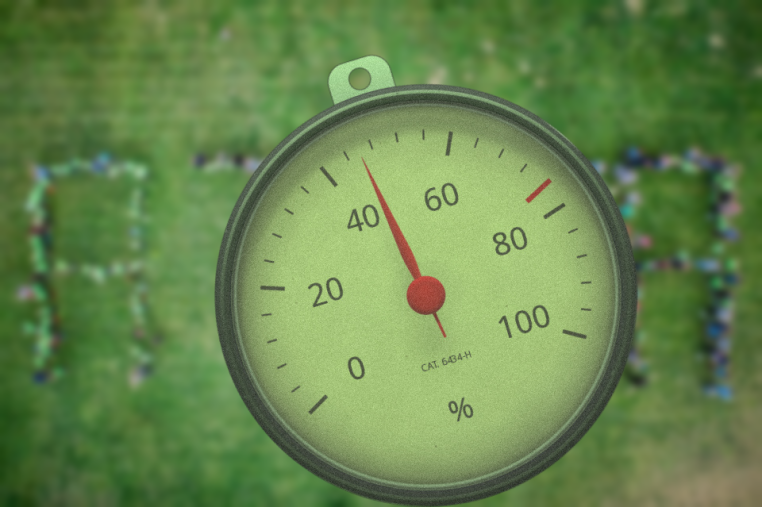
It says 46 %
